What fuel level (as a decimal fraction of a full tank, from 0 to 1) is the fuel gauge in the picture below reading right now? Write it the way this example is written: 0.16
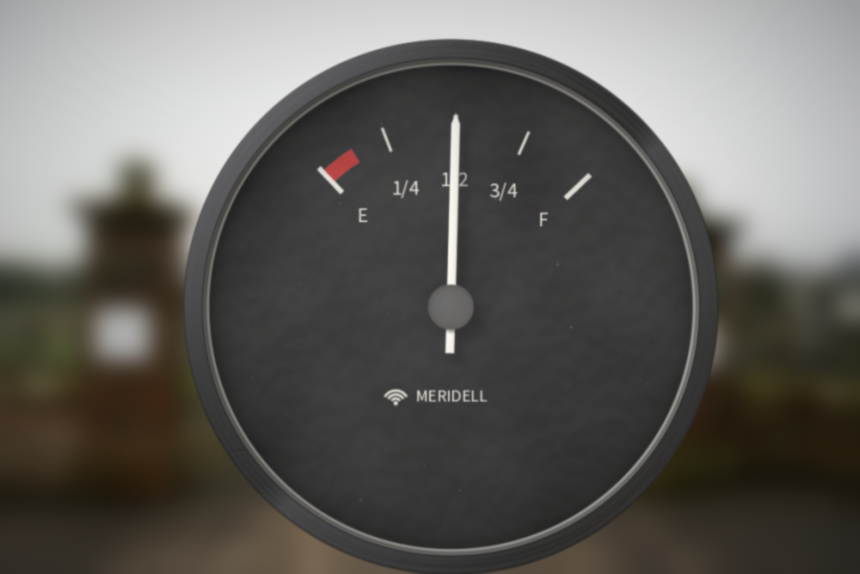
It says 0.5
